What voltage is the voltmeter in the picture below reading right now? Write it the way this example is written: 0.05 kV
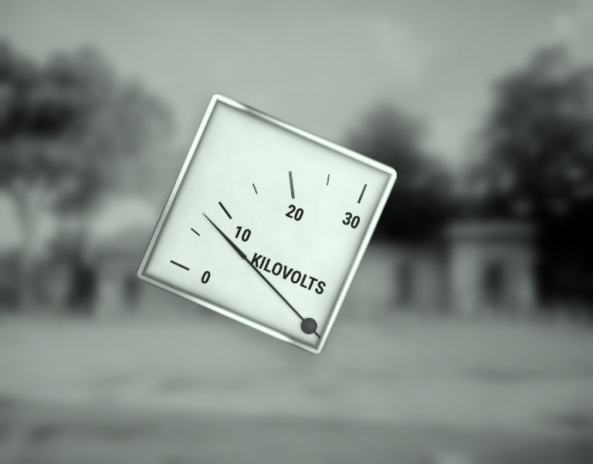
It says 7.5 kV
